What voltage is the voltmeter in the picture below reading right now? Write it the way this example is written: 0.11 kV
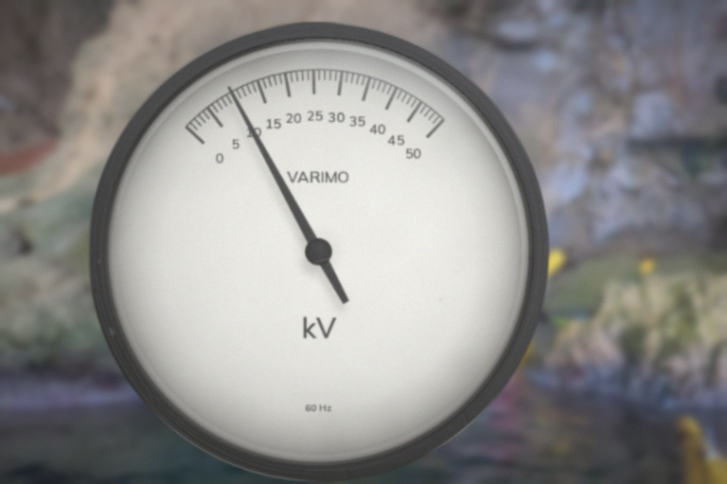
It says 10 kV
